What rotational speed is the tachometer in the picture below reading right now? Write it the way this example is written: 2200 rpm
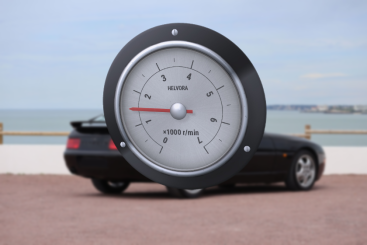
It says 1500 rpm
